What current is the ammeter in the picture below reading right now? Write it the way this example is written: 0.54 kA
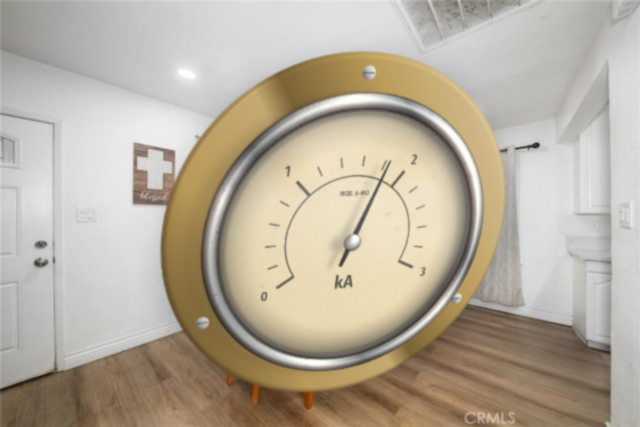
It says 1.8 kA
